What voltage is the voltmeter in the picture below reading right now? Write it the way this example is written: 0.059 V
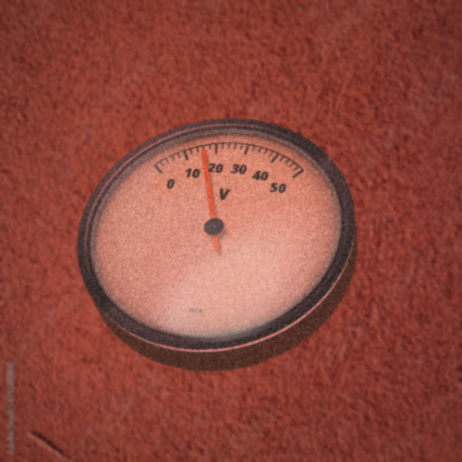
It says 16 V
